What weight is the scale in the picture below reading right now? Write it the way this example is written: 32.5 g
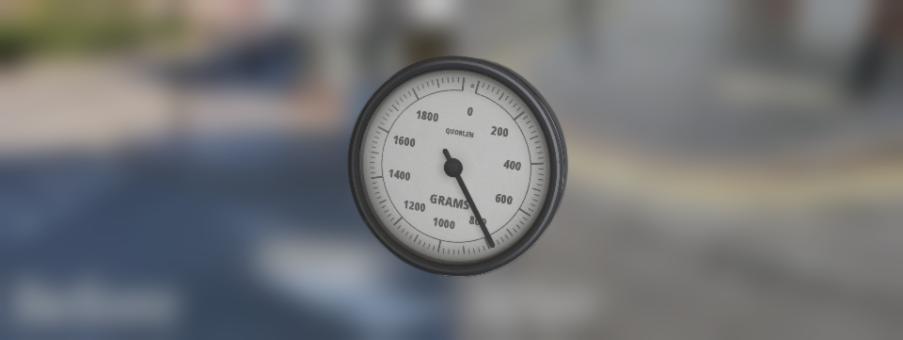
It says 780 g
